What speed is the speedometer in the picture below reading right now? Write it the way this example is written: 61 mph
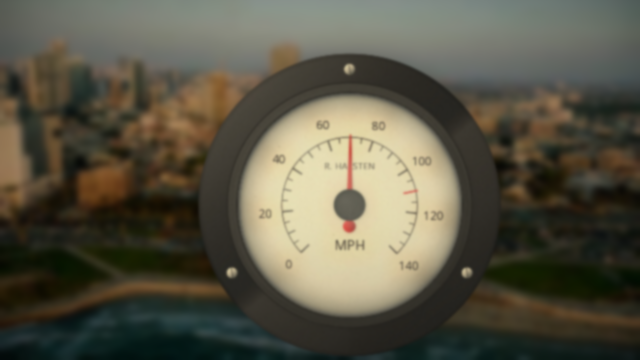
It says 70 mph
